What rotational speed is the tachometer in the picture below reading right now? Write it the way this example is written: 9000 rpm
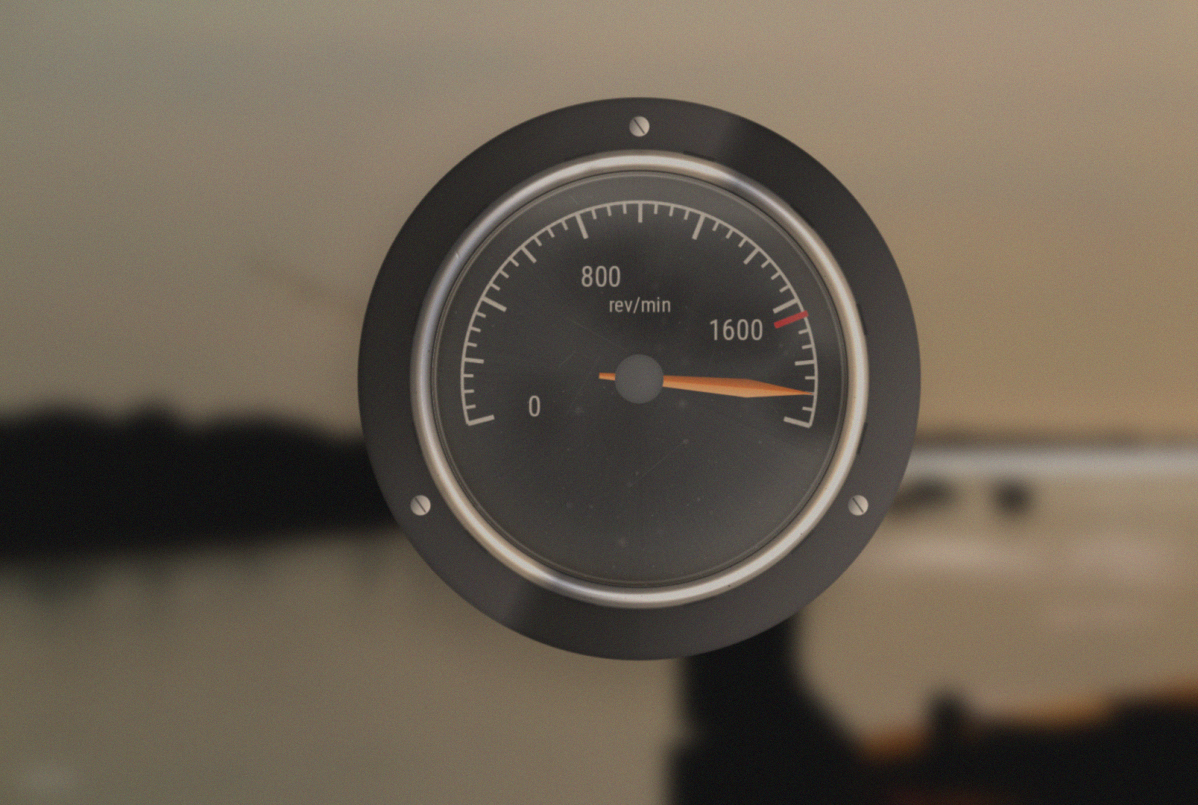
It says 1900 rpm
